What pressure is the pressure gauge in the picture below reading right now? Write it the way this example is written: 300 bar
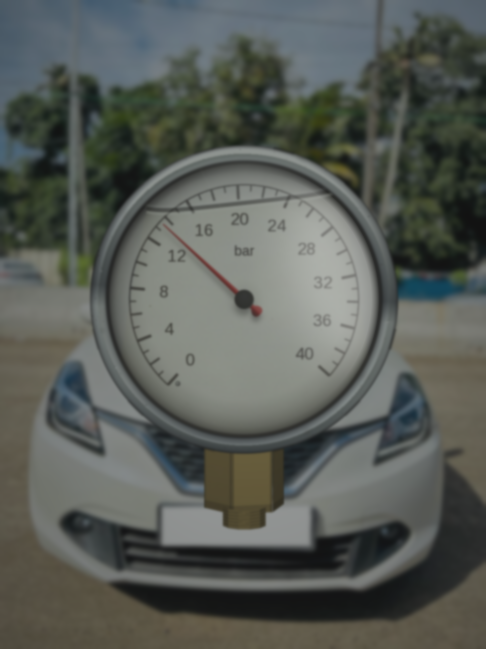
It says 13.5 bar
